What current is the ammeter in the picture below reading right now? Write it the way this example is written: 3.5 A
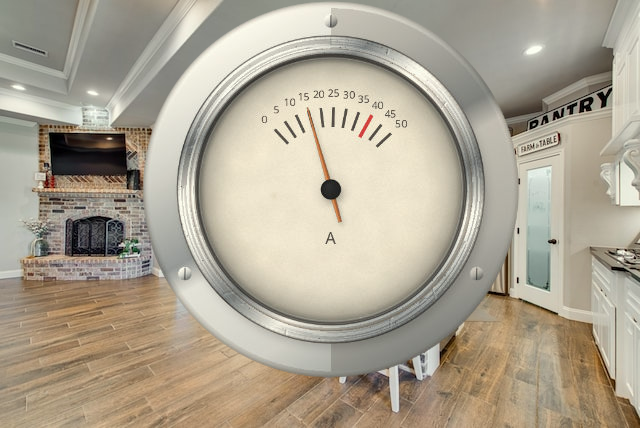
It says 15 A
